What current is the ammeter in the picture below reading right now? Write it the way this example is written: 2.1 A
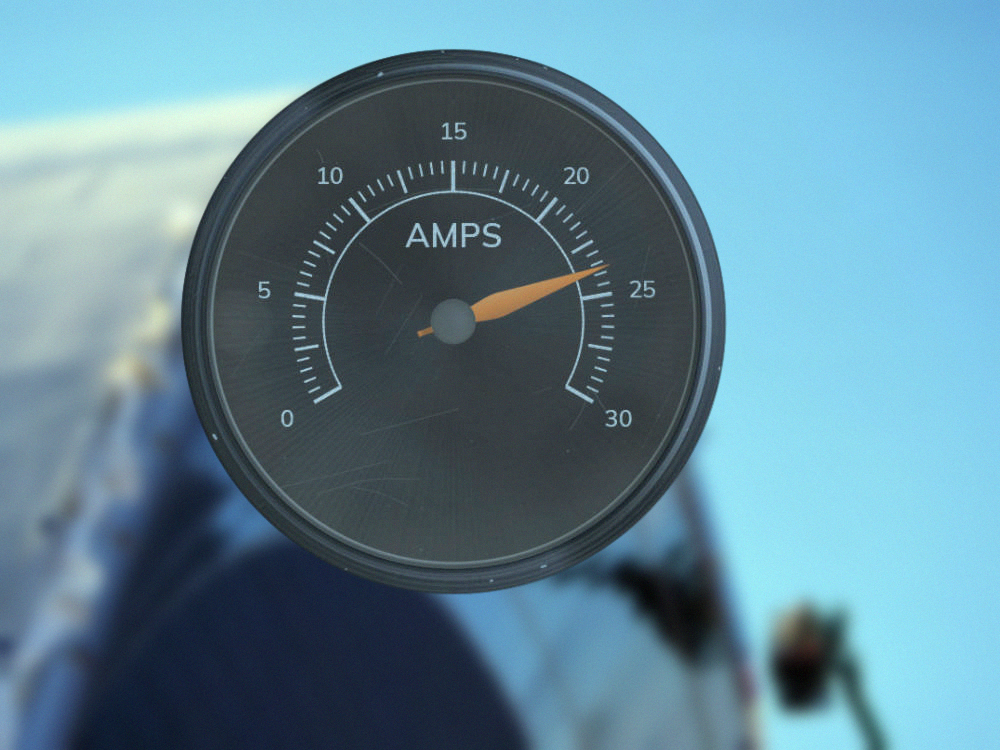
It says 23.75 A
